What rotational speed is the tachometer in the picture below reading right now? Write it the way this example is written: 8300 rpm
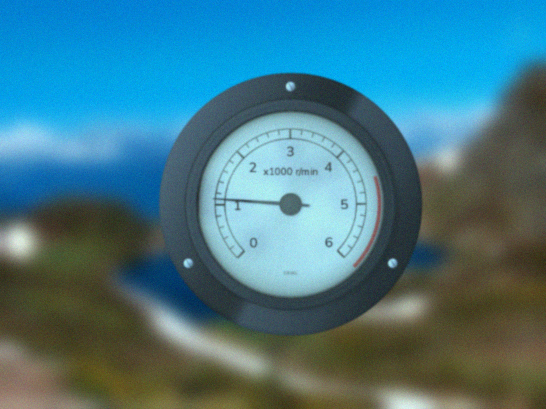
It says 1100 rpm
